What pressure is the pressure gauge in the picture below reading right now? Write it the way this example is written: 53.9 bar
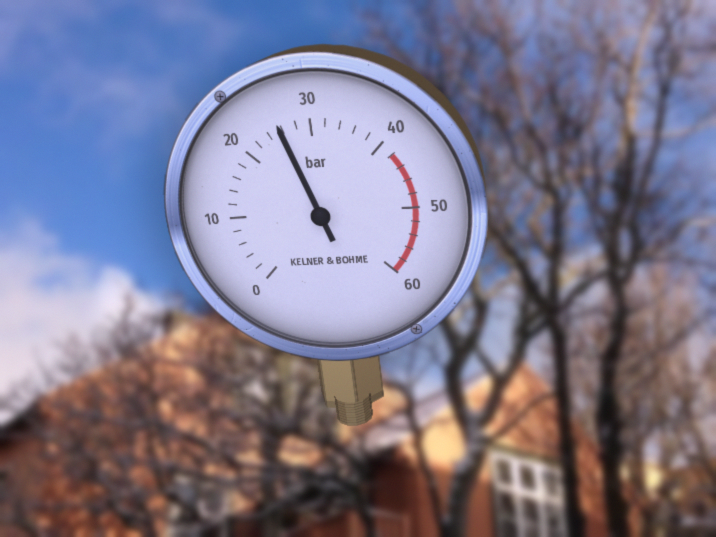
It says 26 bar
